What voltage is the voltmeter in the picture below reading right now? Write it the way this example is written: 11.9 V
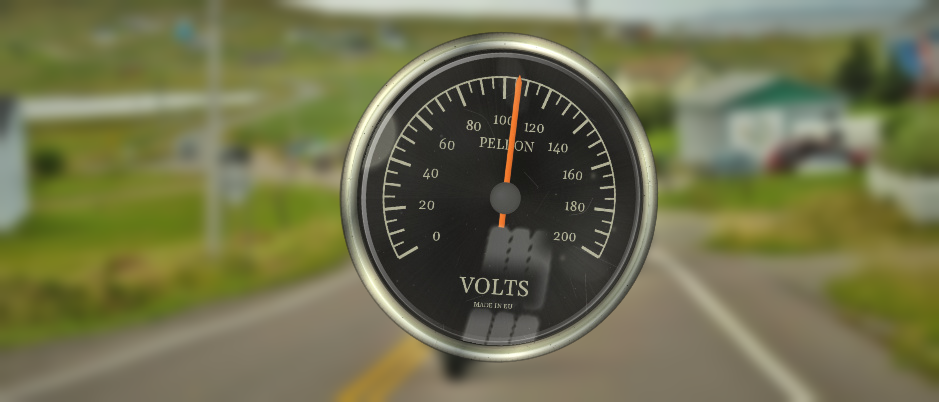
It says 105 V
